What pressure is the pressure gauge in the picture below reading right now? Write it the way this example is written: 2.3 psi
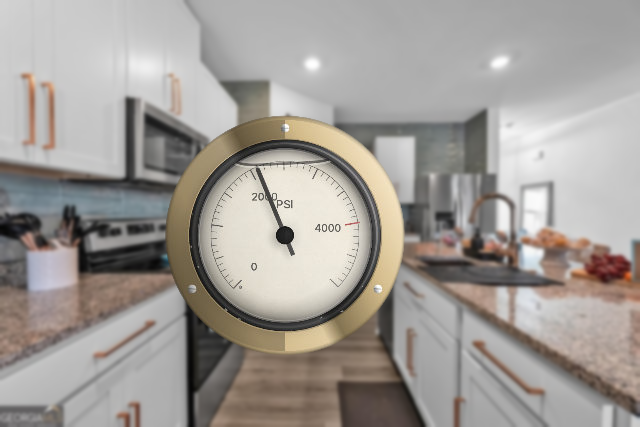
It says 2100 psi
